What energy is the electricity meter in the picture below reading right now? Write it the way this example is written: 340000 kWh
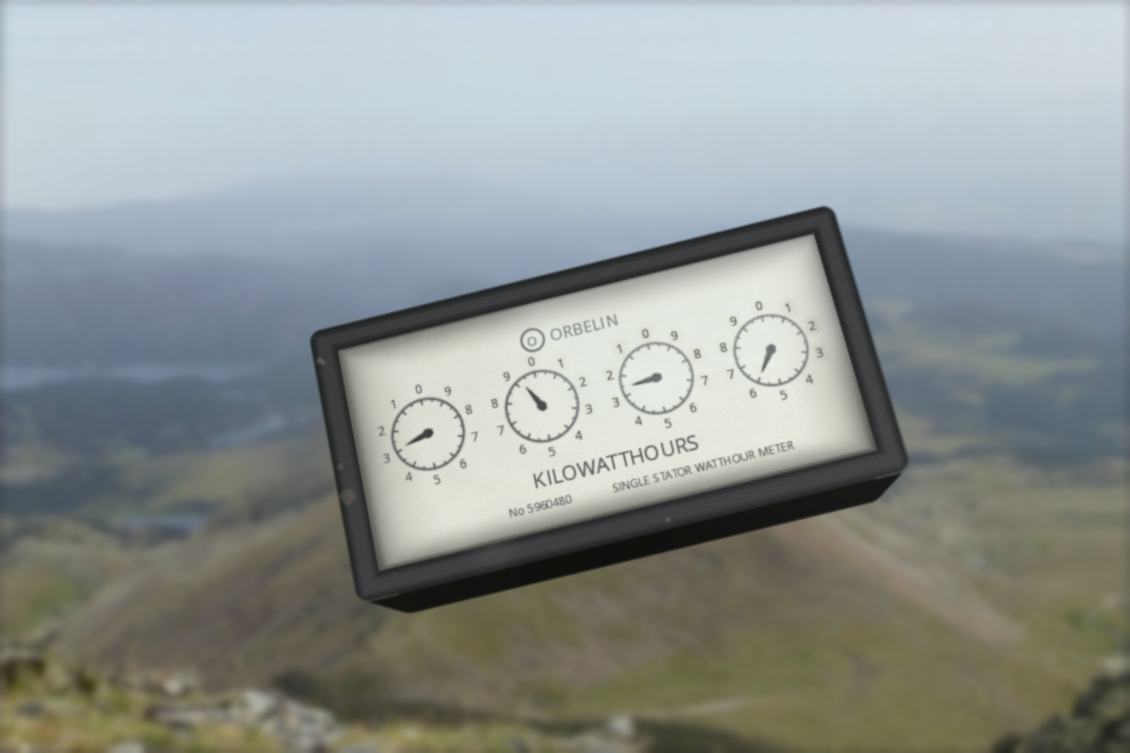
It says 2926 kWh
